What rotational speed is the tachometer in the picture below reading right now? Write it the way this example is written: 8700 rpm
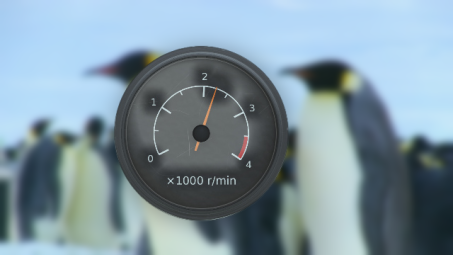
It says 2250 rpm
